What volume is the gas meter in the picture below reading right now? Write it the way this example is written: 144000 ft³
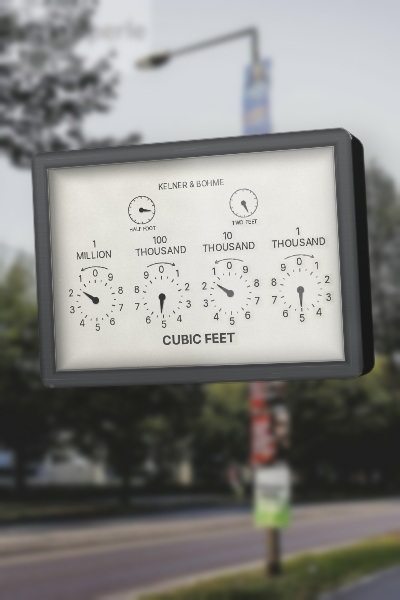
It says 151500 ft³
